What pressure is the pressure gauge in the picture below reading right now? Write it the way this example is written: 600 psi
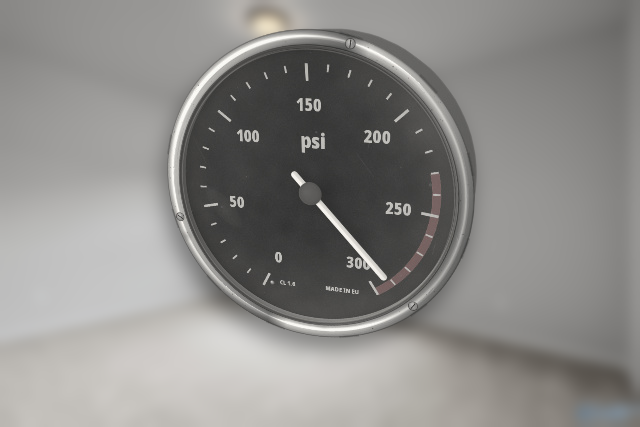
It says 290 psi
